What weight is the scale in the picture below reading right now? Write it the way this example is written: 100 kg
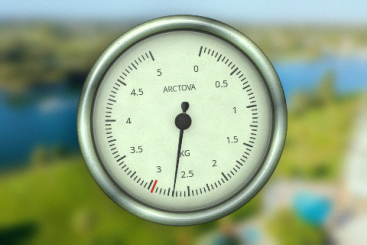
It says 2.7 kg
